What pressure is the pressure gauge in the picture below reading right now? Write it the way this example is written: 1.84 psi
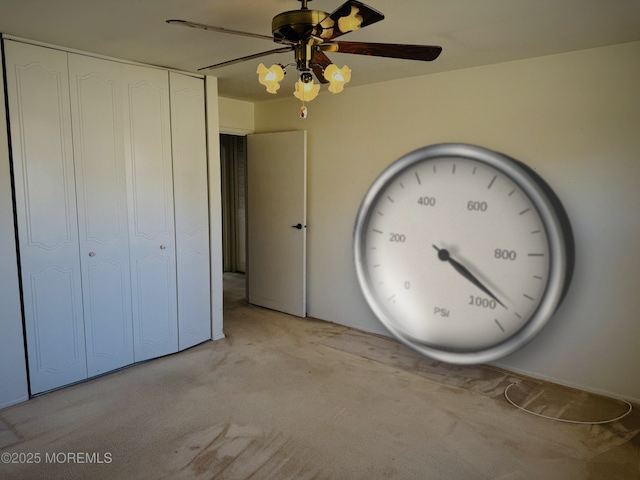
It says 950 psi
